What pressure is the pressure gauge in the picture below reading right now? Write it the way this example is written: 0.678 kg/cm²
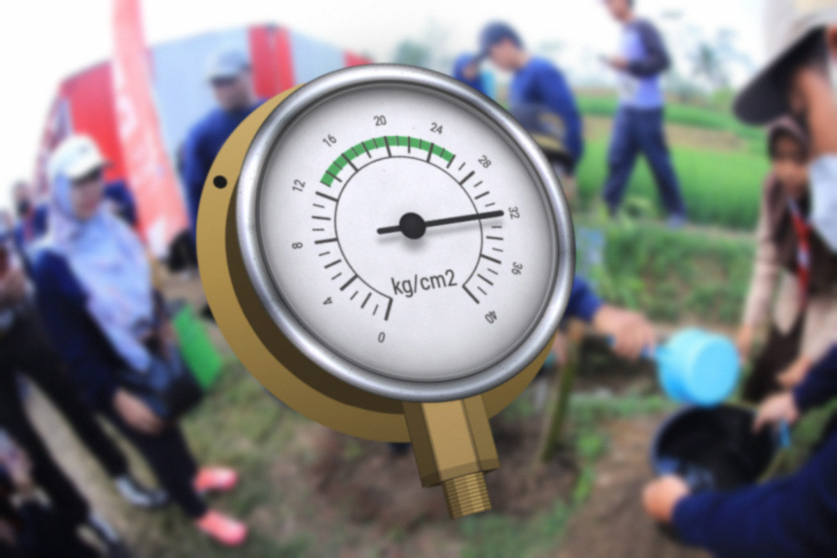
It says 32 kg/cm²
